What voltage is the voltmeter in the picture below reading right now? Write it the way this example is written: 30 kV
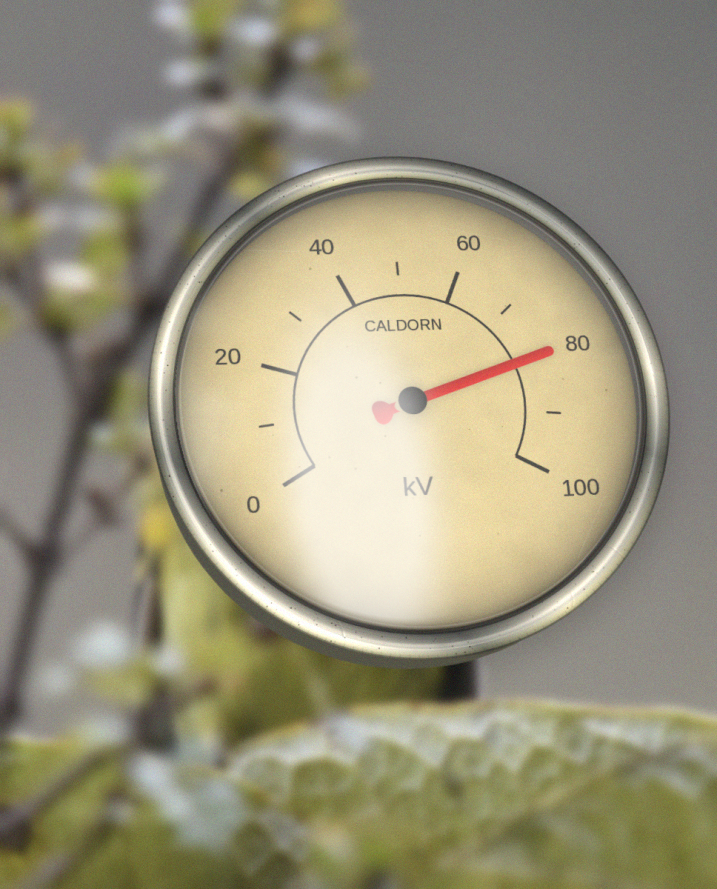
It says 80 kV
